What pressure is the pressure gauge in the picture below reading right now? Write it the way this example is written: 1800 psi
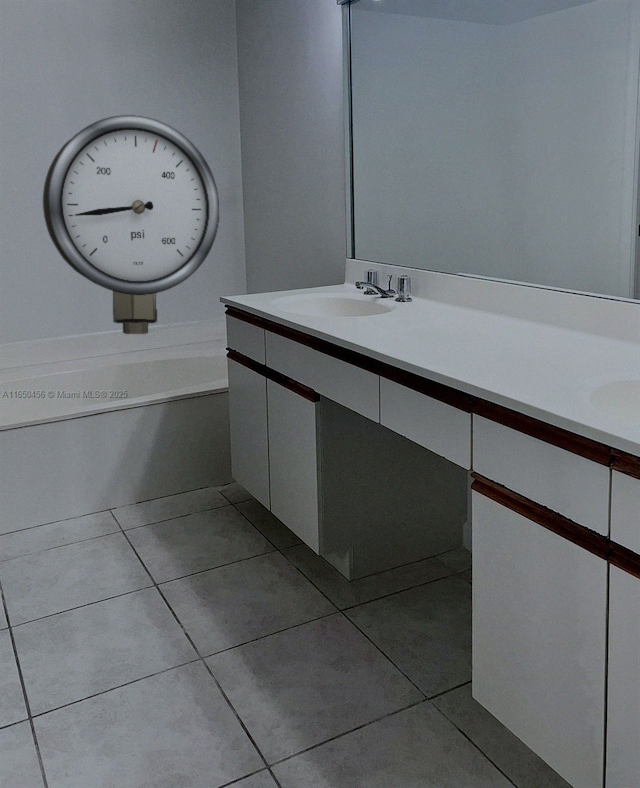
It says 80 psi
